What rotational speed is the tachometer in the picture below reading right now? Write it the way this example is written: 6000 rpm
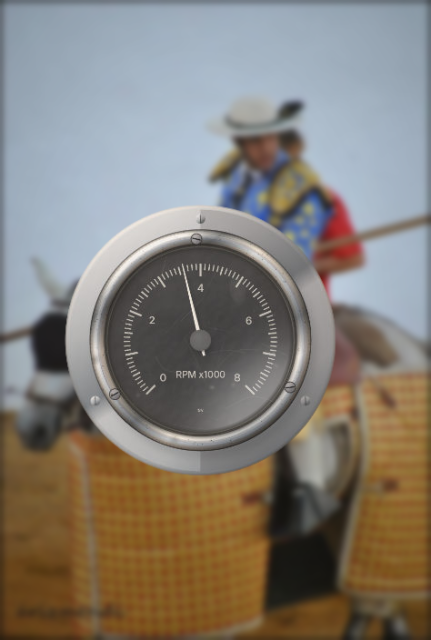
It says 3600 rpm
